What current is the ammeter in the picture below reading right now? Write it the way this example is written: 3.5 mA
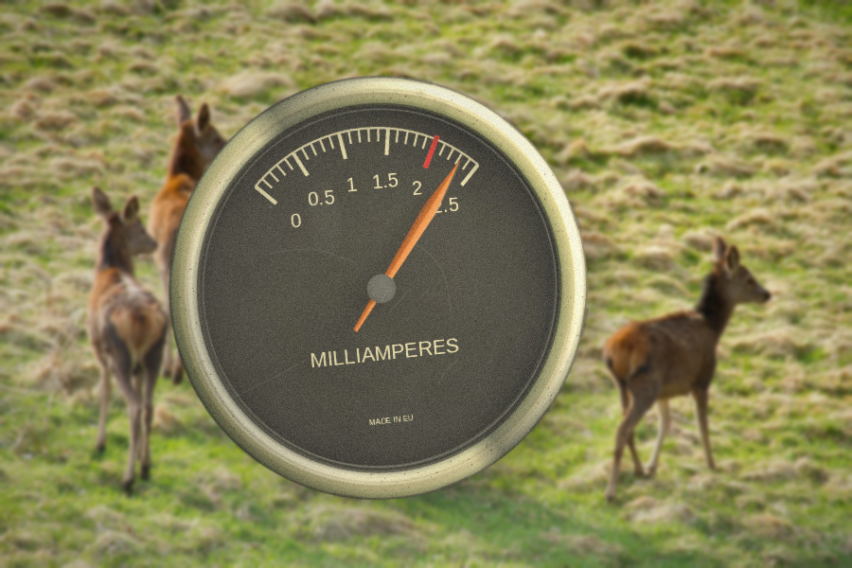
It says 2.3 mA
